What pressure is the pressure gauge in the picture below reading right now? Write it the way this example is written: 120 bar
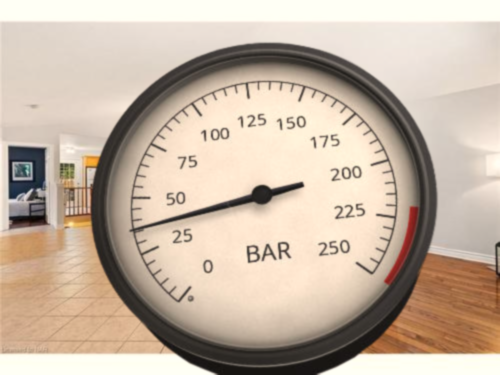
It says 35 bar
